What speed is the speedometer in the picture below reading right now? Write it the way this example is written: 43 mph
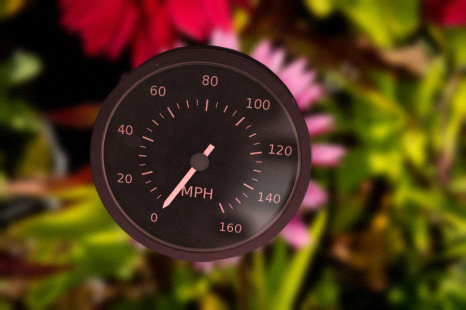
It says 0 mph
